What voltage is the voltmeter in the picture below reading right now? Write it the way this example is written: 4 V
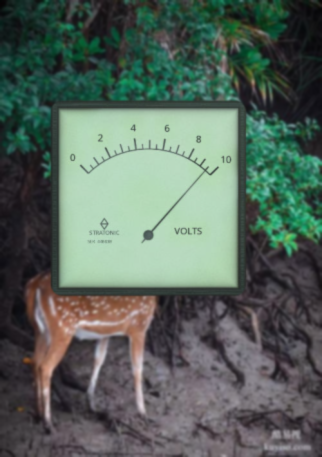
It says 9.5 V
